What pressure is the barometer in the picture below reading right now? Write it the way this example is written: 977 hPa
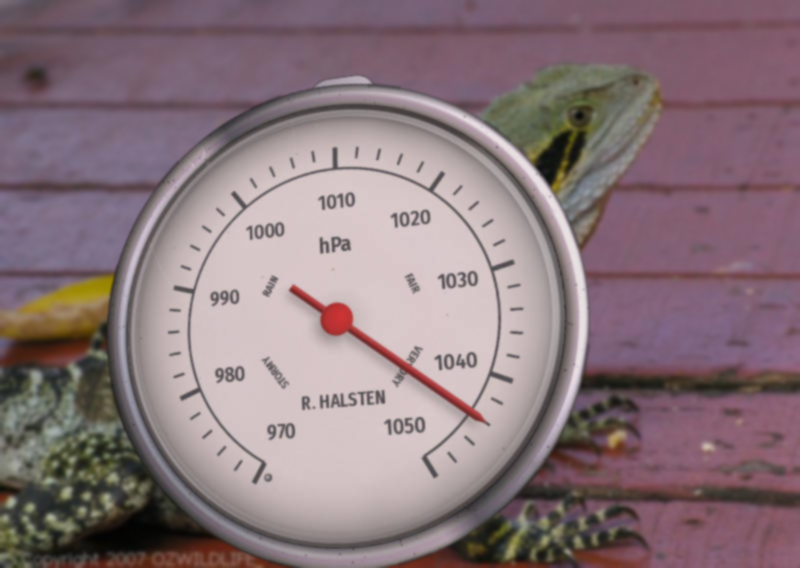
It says 1044 hPa
